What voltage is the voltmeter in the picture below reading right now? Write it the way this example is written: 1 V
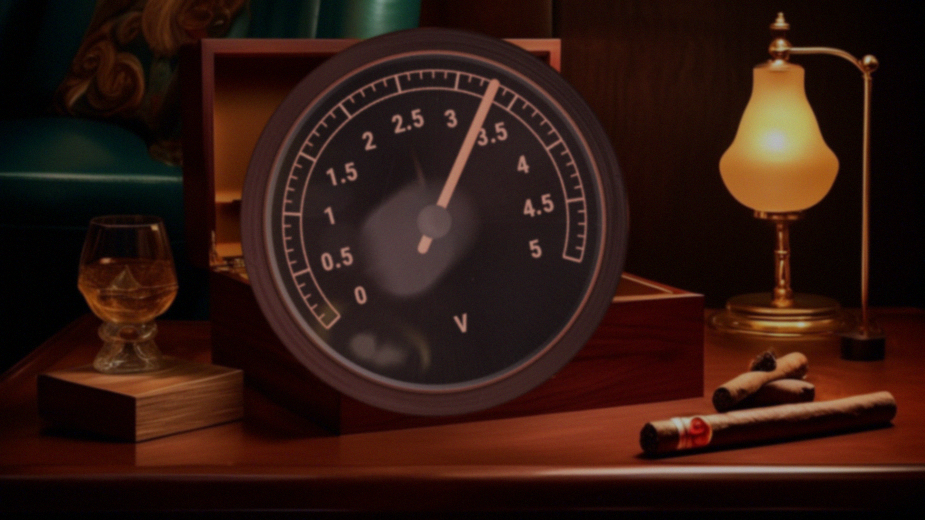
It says 3.3 V
